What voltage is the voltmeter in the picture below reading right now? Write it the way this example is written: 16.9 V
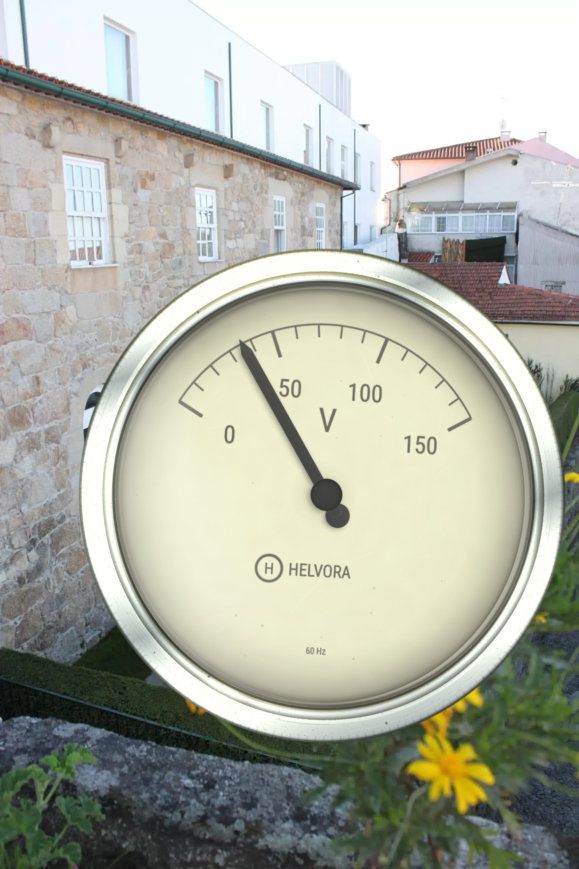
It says 35 V
